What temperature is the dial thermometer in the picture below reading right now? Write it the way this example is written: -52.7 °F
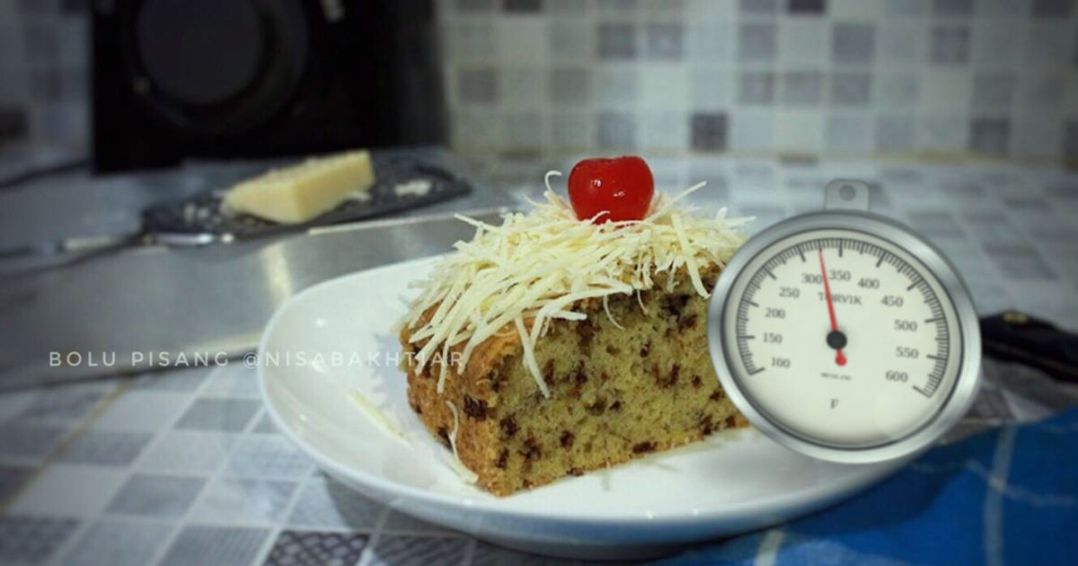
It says 325 °F
